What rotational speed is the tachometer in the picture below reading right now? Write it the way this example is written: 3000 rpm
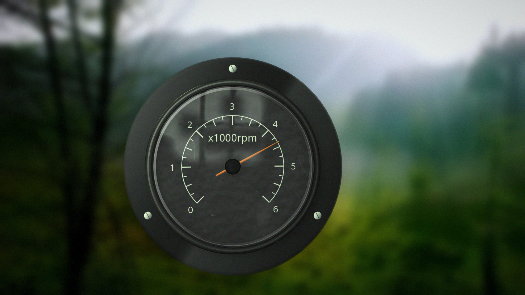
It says 4375 rpm
